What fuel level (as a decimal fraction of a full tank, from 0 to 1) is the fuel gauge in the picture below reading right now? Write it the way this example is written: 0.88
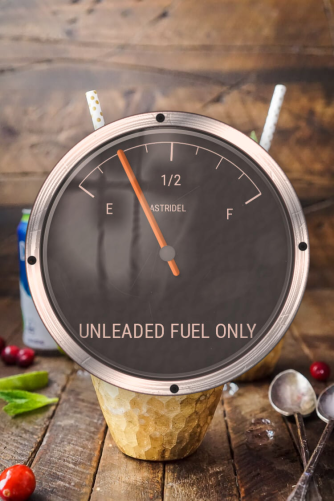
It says 0.25
